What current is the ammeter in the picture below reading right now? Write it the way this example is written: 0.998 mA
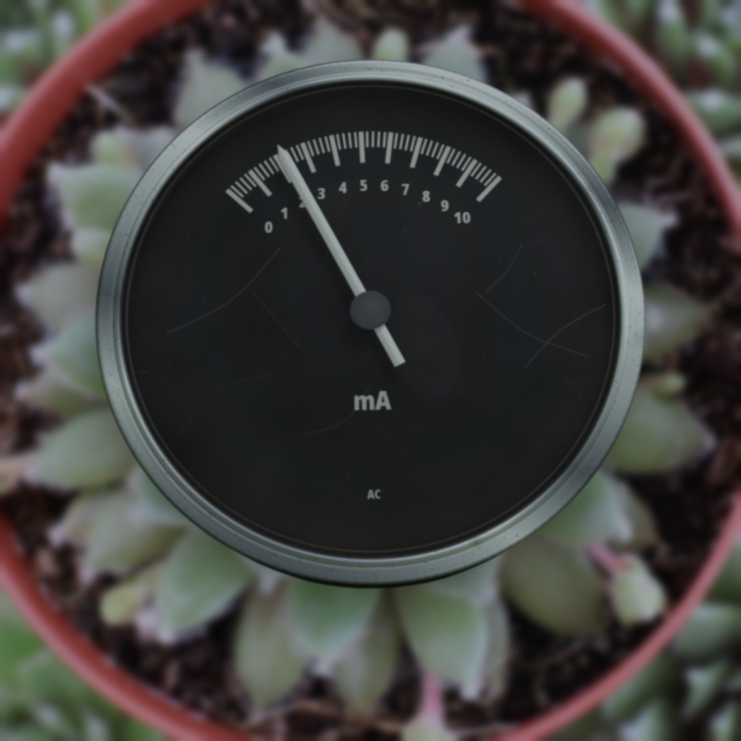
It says 2.2 mA
